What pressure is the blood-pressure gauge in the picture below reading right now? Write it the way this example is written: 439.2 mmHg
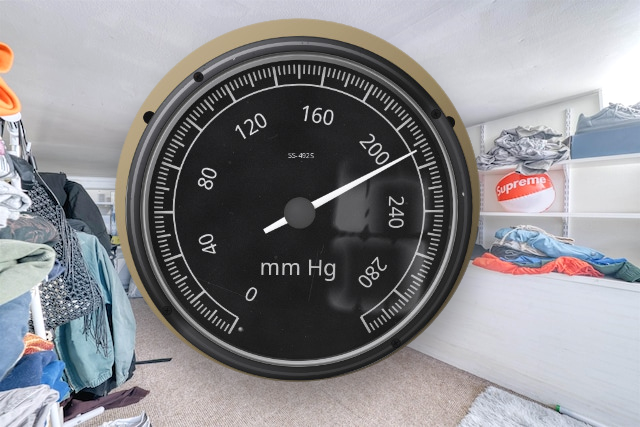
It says 212 mmHg
